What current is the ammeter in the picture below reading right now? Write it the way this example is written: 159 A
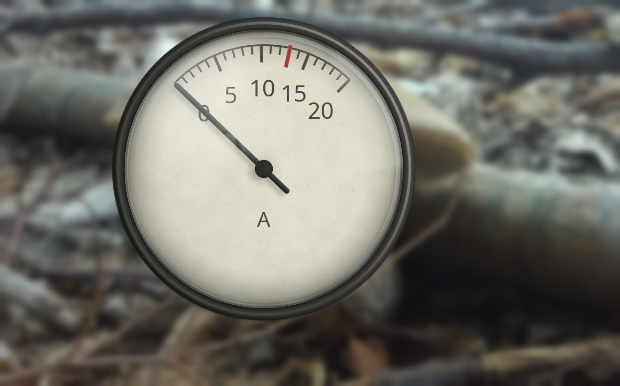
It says 0 A
